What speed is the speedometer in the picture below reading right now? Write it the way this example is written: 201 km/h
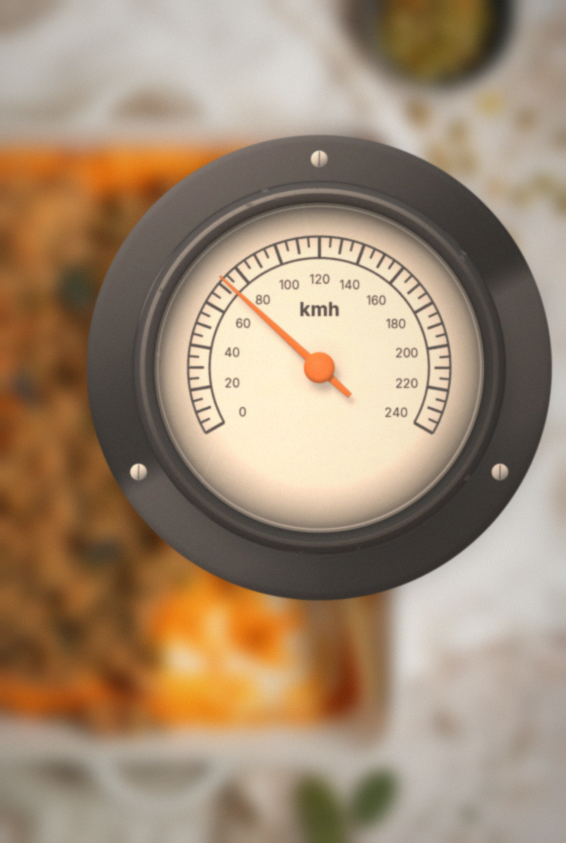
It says 72.5 km/h
